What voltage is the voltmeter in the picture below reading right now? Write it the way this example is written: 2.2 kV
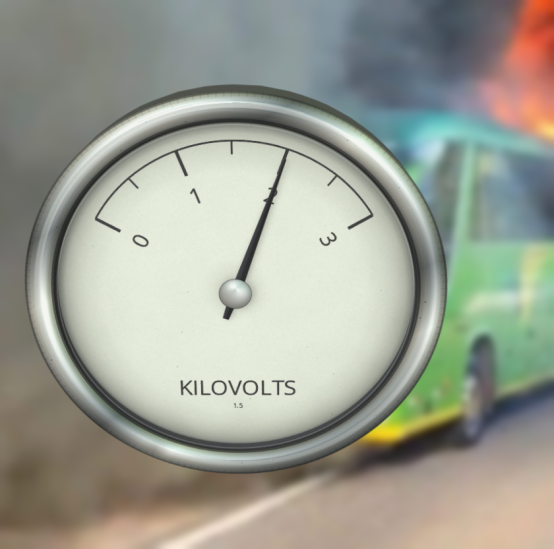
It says 2 kV
